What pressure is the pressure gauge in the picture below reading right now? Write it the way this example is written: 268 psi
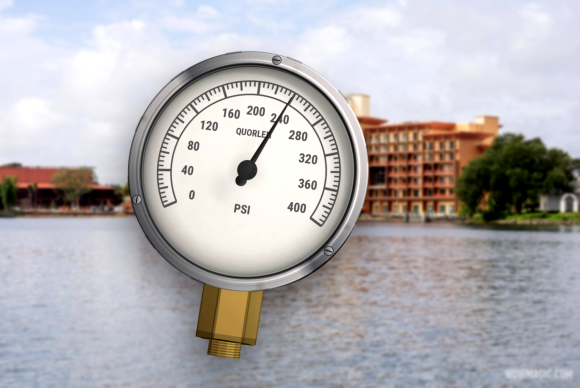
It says 240 psi
